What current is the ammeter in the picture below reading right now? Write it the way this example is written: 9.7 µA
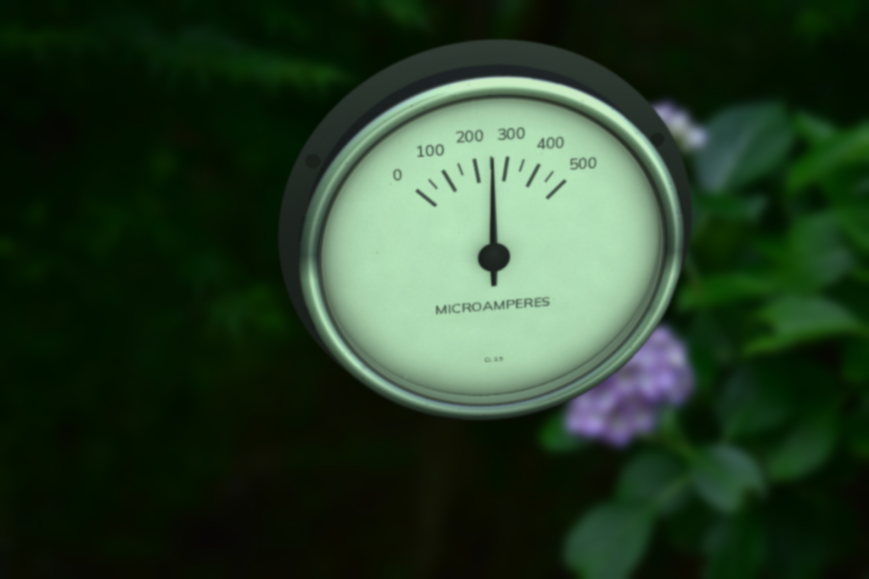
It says 250 µA
